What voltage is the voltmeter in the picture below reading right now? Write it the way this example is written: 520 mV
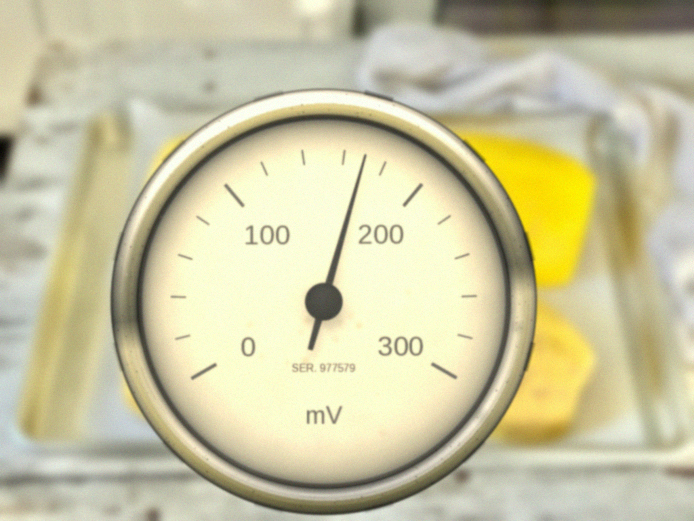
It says 170 mV
